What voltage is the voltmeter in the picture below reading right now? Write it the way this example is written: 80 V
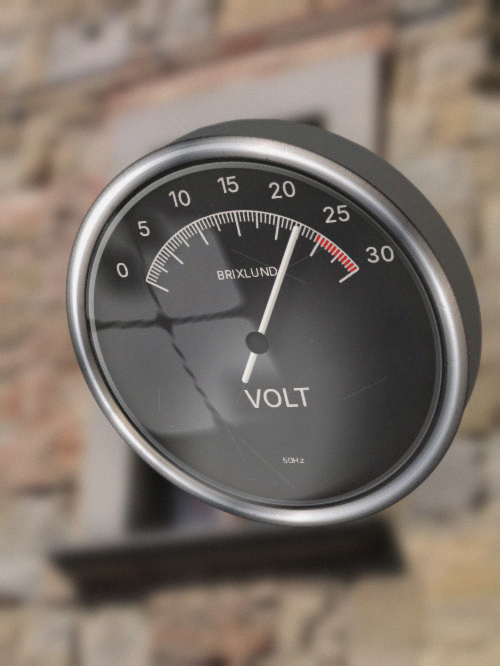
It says 22.5 V
